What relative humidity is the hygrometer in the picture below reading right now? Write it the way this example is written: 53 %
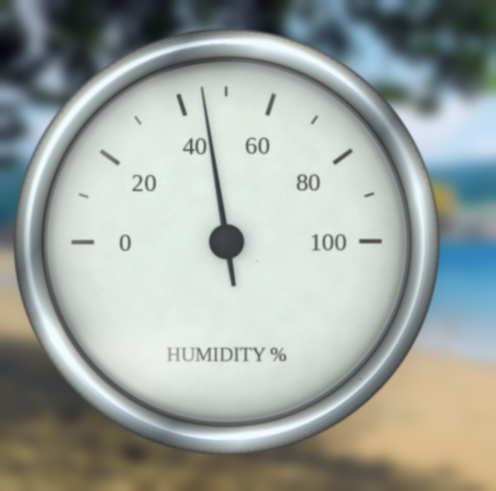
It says 45 %
